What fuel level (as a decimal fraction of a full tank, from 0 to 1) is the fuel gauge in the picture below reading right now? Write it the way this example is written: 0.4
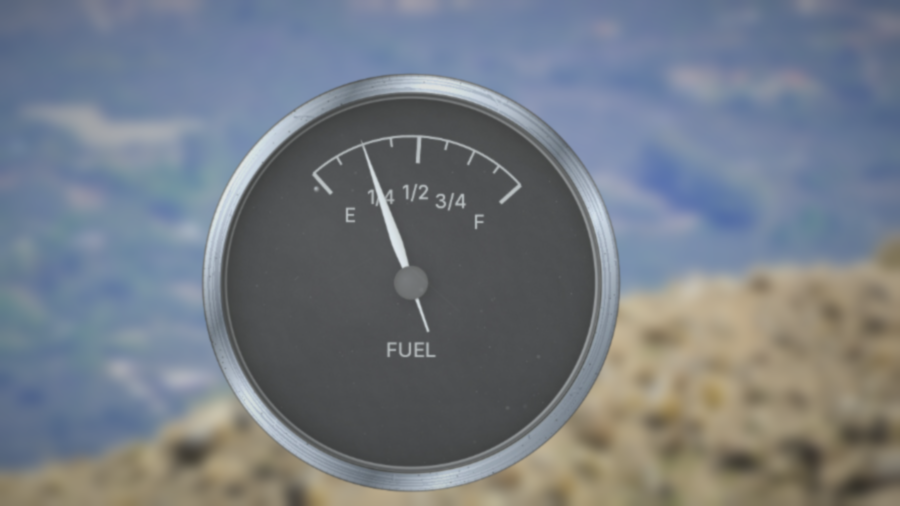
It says 0.25
